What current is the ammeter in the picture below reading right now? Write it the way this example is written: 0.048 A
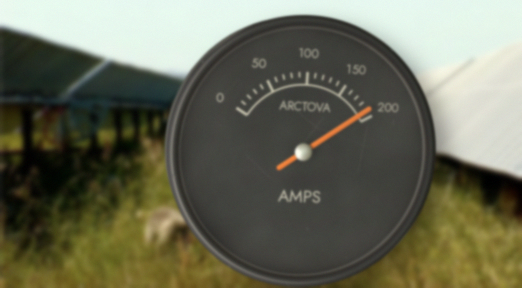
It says 190 A
